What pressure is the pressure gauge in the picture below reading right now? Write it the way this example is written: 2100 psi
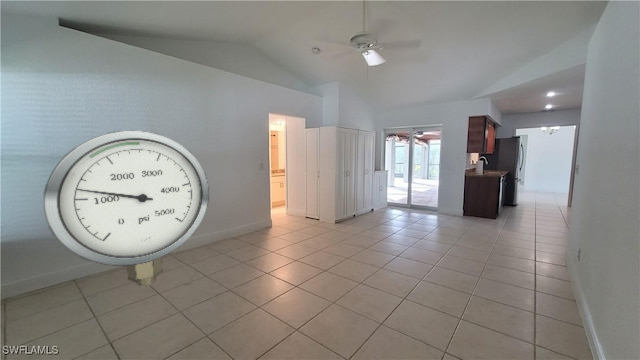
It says 1200 psi
